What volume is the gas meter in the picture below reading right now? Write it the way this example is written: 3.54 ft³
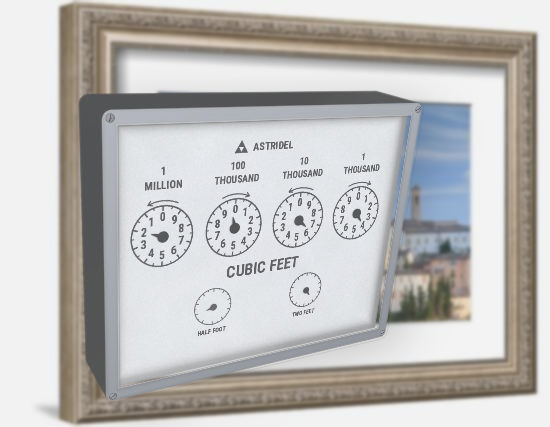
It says 196400 ft³
